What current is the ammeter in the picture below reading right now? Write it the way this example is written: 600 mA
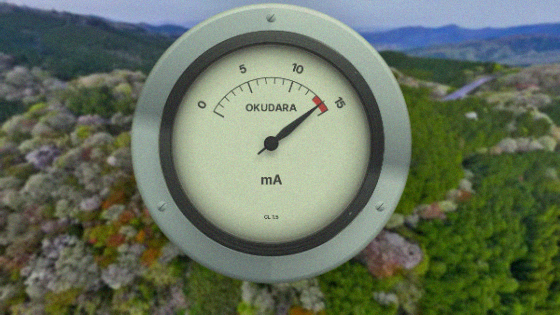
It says 14 mA
